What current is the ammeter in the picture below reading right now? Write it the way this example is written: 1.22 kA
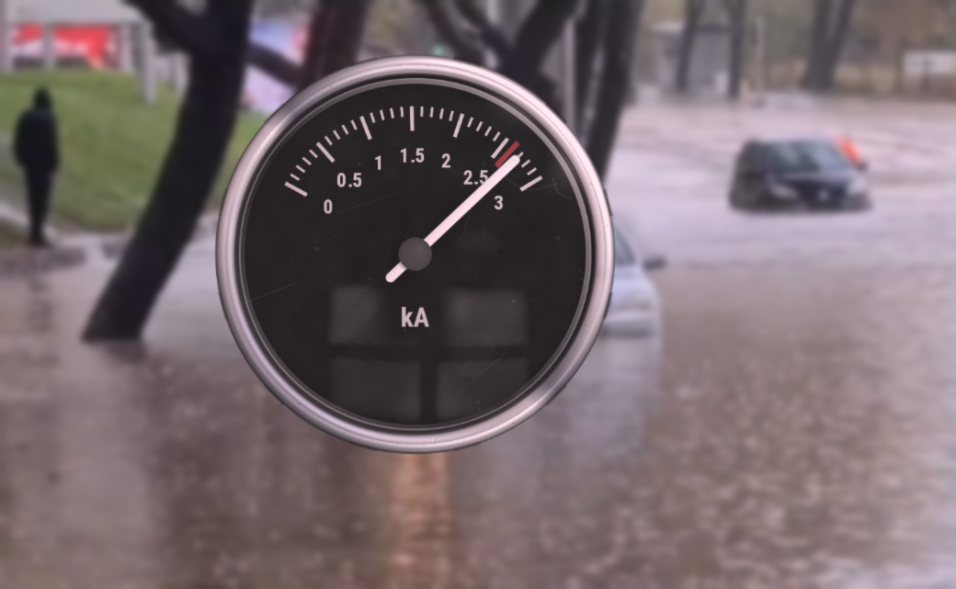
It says 2.7 kA
